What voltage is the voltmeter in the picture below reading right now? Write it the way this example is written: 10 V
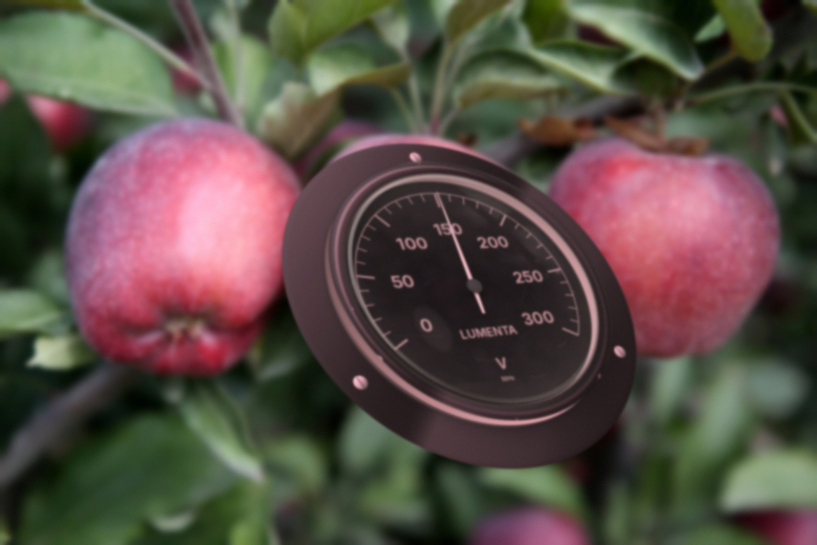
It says 150 V
